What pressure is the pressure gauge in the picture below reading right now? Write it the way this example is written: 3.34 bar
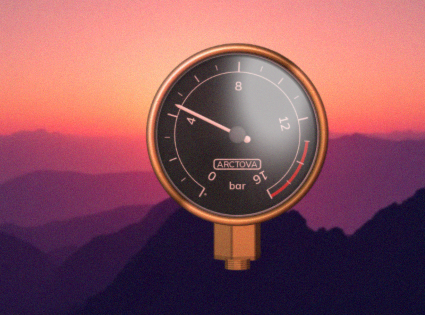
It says 4.5 bar
